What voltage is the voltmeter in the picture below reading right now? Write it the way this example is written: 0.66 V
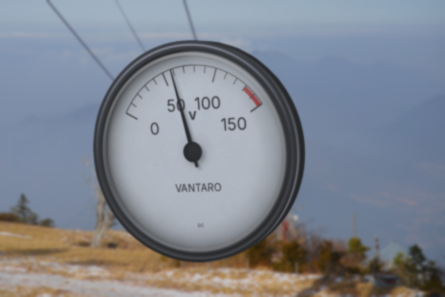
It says 60 V
